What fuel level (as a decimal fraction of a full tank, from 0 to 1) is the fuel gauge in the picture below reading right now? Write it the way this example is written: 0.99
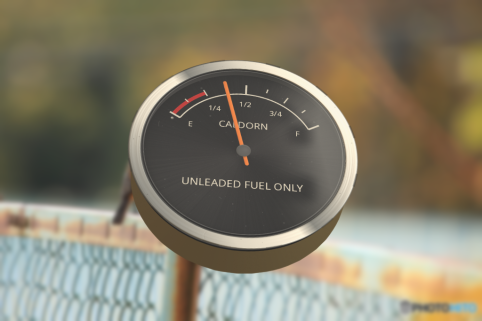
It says 0.375
